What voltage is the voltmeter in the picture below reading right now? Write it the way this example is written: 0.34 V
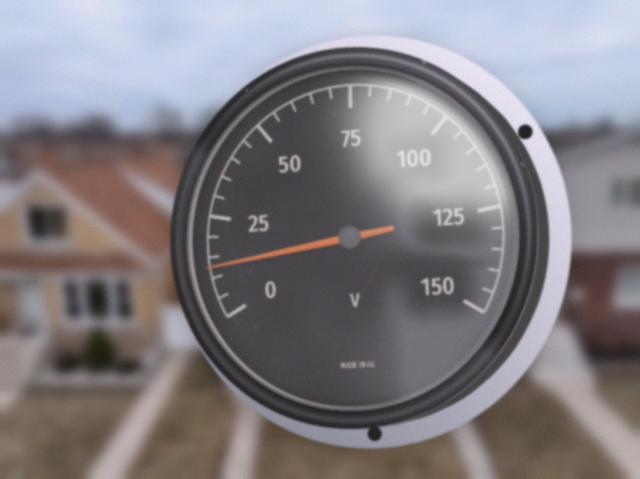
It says 12.5 V
